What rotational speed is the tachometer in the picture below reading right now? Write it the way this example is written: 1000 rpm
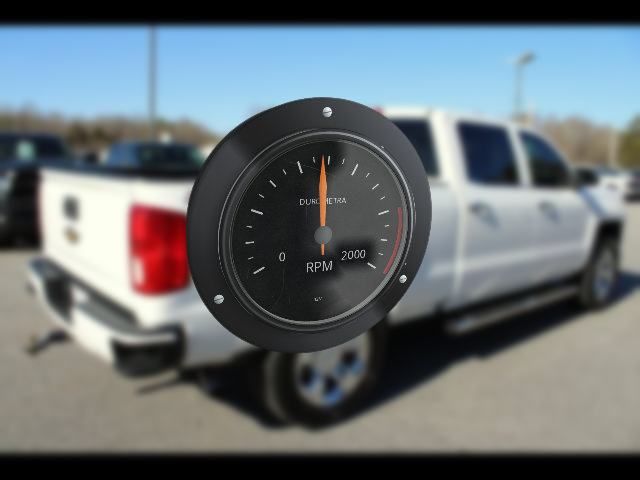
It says 950 rpm
